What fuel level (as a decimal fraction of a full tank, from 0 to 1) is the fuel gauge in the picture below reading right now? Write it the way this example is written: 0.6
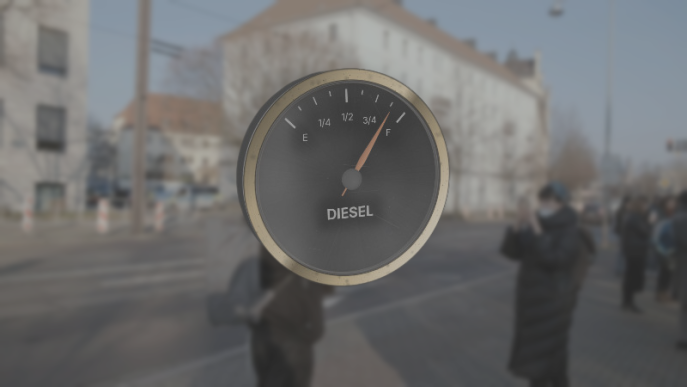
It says 0.875
